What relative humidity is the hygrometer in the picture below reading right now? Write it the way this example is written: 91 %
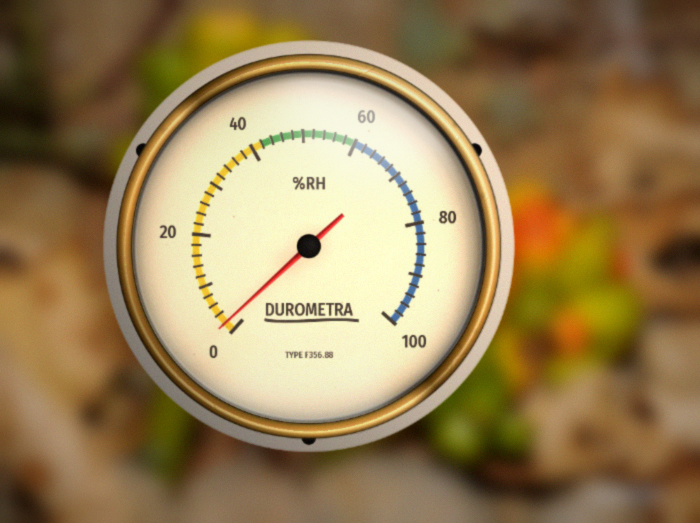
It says 2 %
